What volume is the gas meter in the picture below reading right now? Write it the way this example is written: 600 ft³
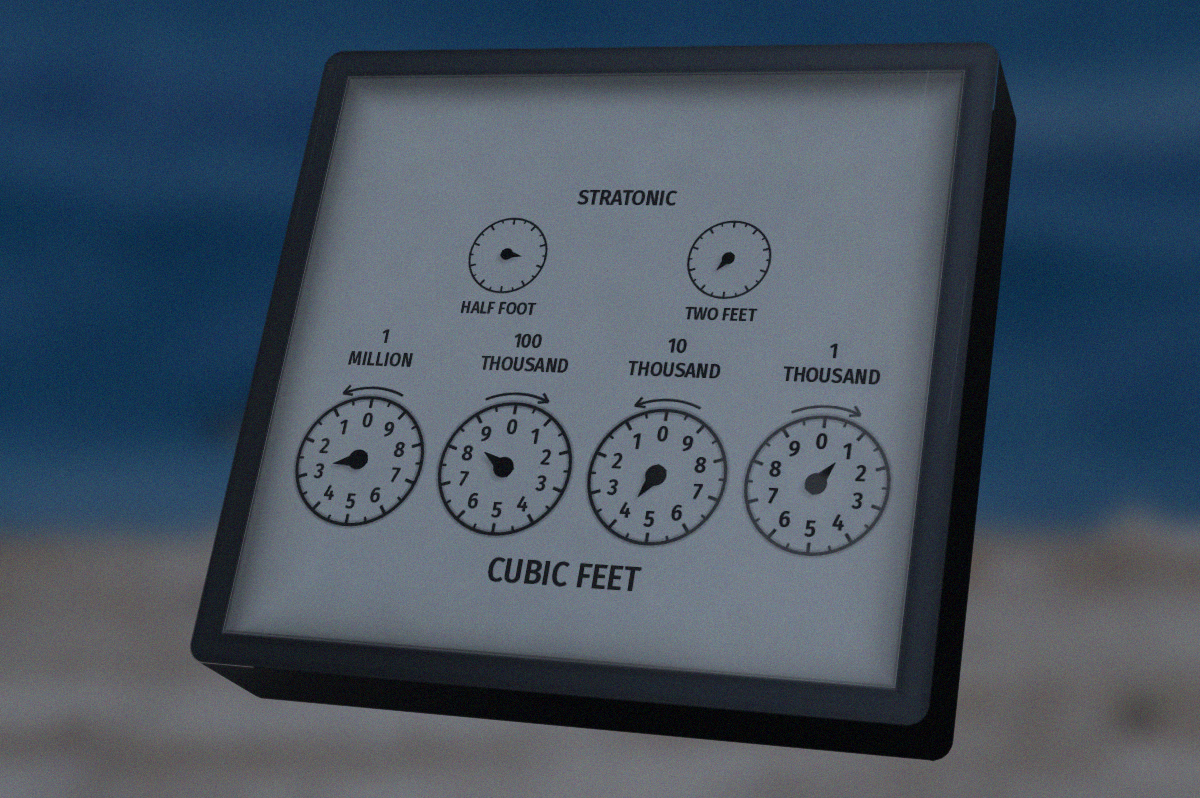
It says 284100 ft³
